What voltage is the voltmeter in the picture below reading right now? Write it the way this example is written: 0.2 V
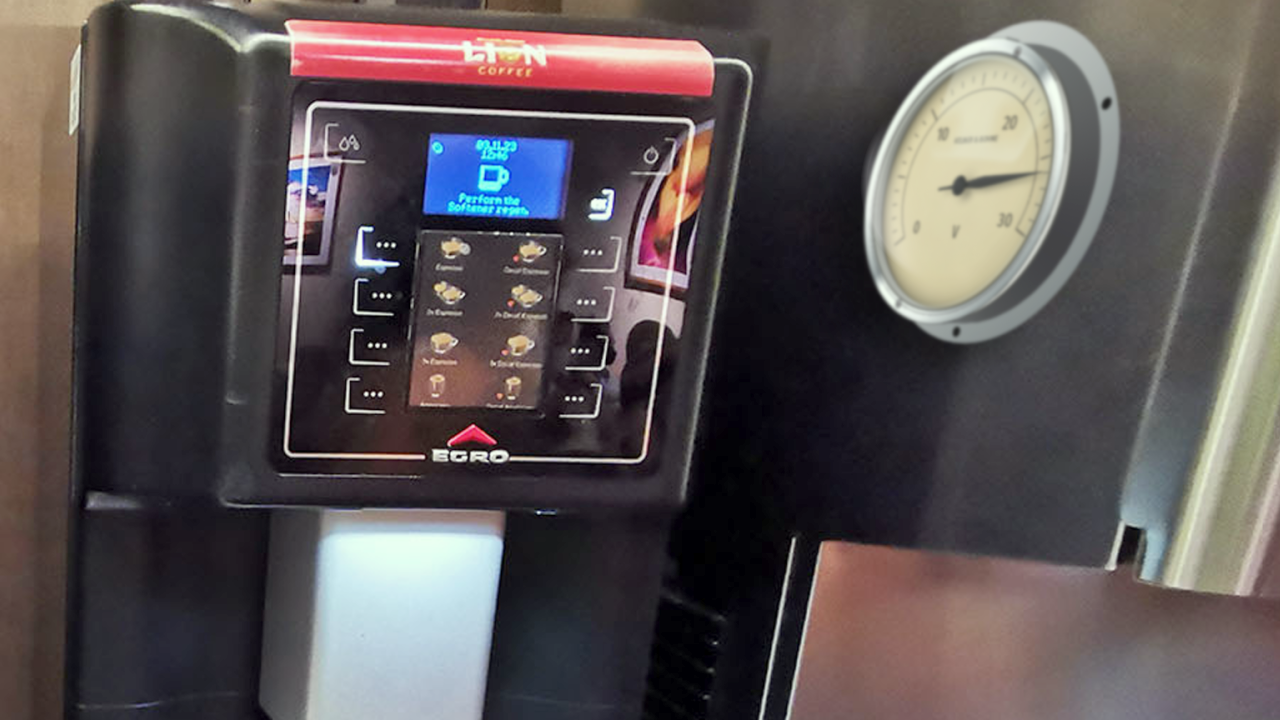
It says 26 V
